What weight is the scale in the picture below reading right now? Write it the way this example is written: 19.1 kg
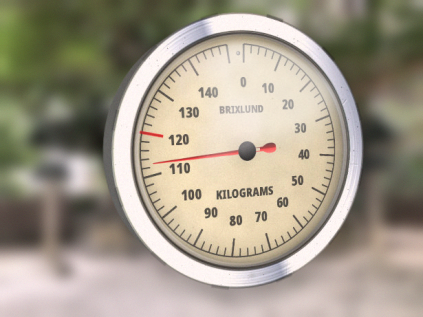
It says 113 kg
